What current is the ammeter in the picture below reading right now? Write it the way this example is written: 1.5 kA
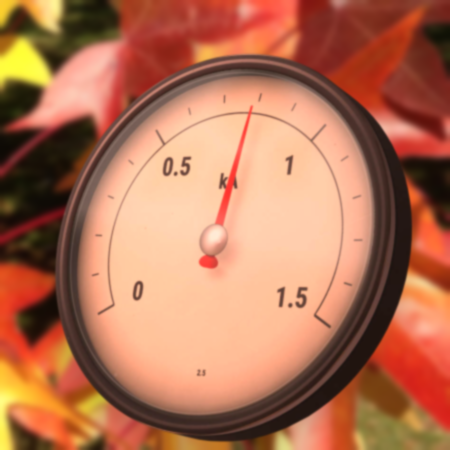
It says 0.8 kA
